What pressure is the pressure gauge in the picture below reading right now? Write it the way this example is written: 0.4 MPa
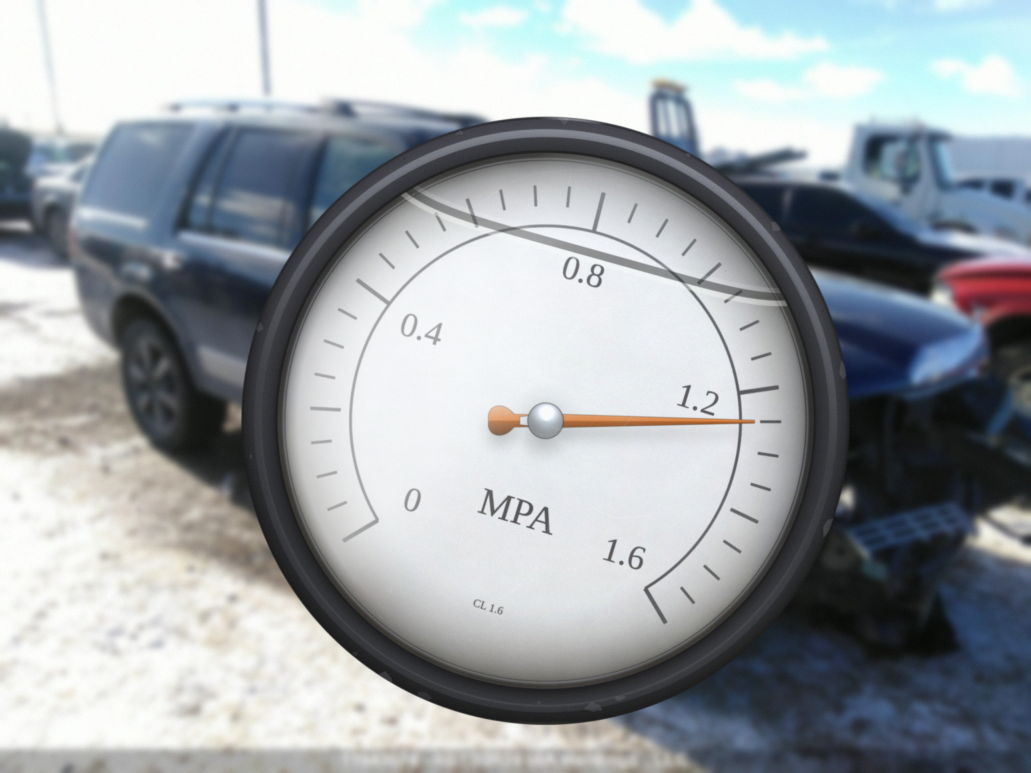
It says 1.25 MPa
